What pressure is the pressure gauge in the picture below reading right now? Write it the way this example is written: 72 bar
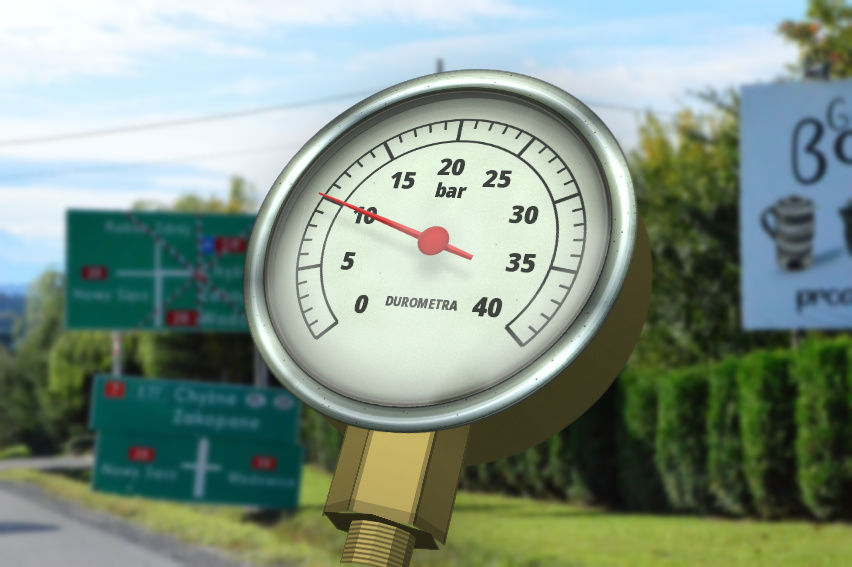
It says 10 bar
